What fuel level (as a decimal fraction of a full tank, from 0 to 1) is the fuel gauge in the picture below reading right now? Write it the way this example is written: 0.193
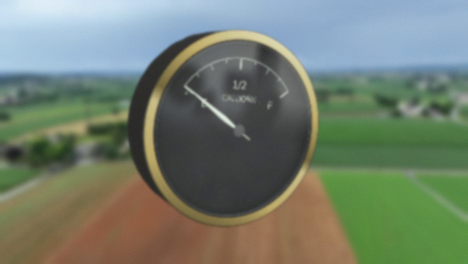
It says 0
